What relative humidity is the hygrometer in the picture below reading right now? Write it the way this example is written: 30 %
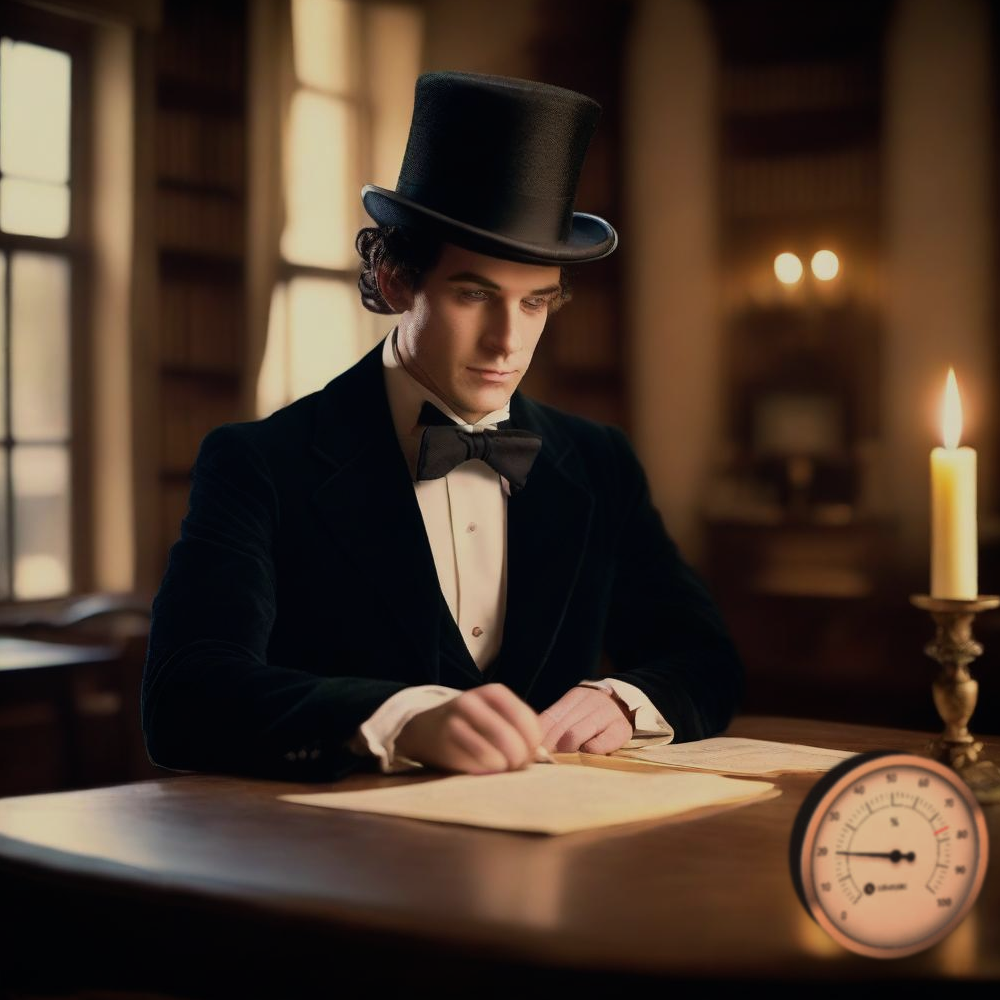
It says 20 %
